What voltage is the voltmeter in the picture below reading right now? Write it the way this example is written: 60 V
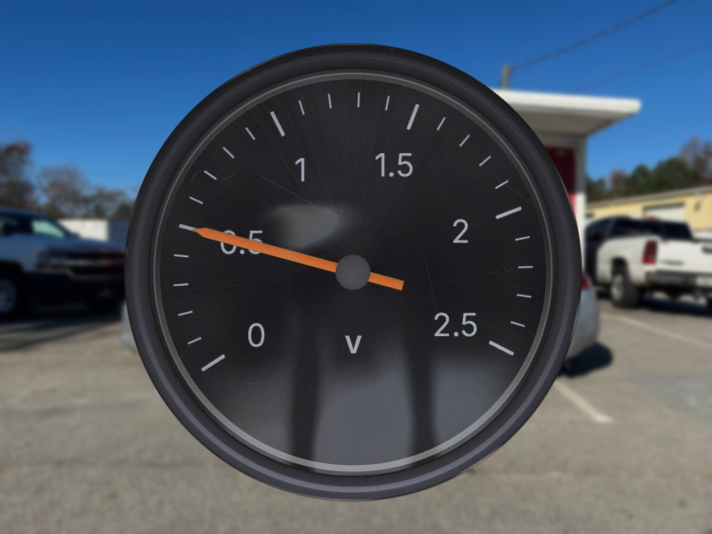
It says 0.5 V
